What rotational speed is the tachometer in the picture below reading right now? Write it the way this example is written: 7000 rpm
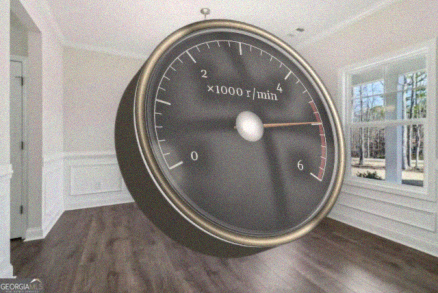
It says 5000 rpm
